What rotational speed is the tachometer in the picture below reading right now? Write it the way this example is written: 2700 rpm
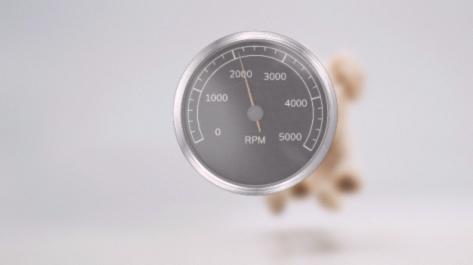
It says 2100 rpm
